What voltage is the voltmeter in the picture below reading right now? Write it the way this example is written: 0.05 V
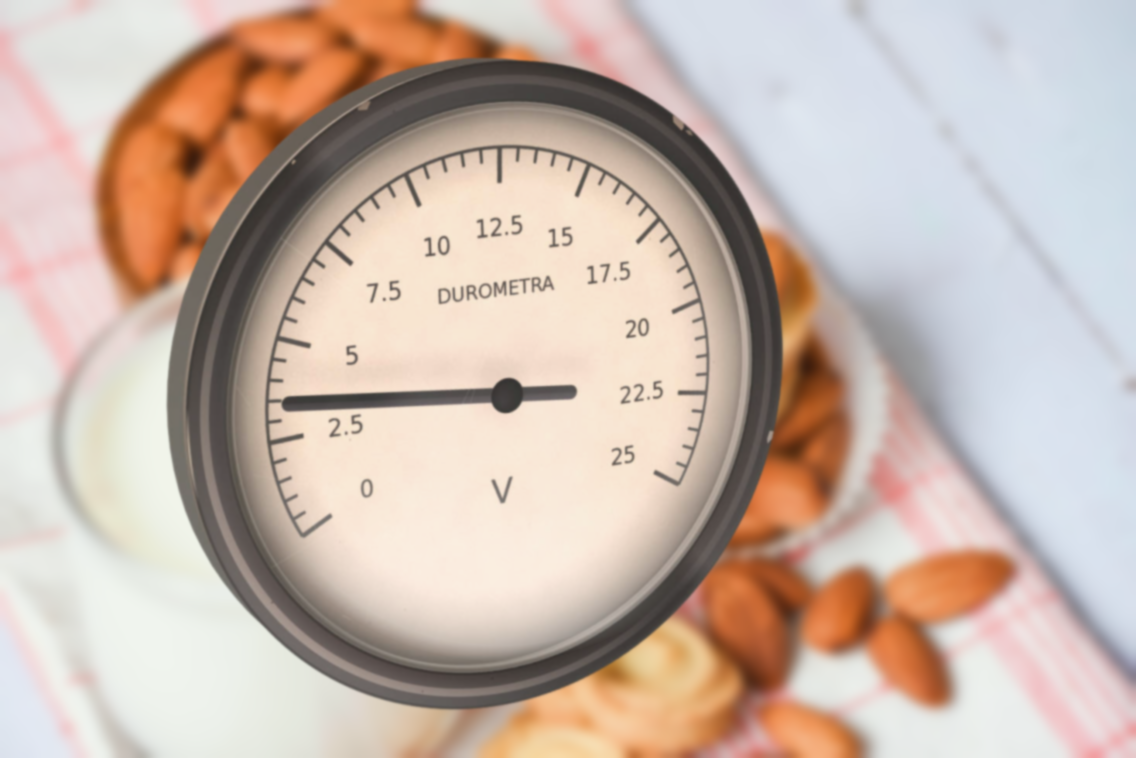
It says 3.5 V
